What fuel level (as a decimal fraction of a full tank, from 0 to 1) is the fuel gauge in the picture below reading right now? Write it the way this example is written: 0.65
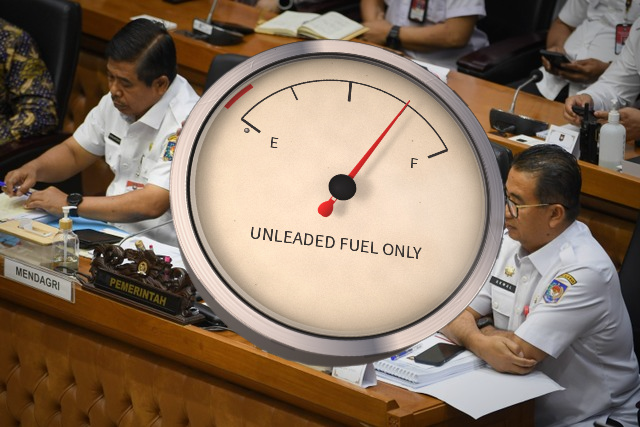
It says 0.75
